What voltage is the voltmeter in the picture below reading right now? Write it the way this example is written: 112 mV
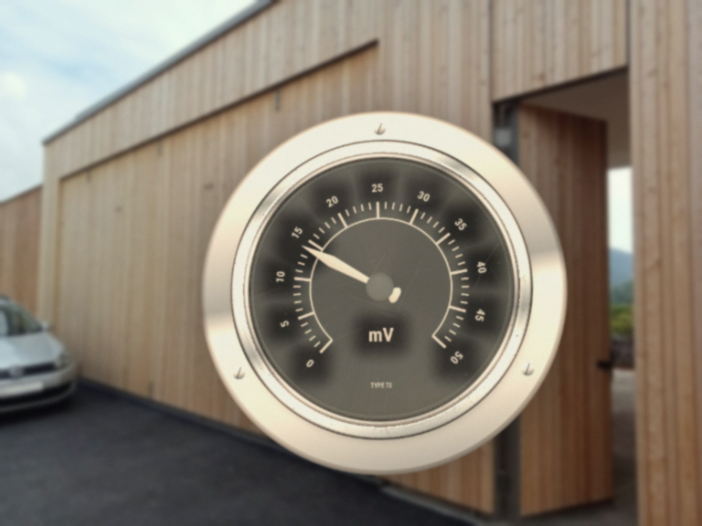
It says 14 mV
